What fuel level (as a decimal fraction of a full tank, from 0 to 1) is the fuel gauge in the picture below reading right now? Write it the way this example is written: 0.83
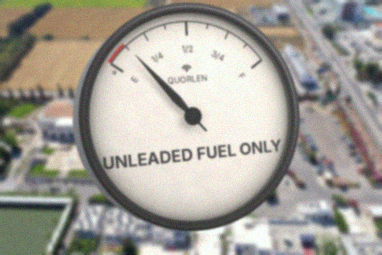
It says 0.125
